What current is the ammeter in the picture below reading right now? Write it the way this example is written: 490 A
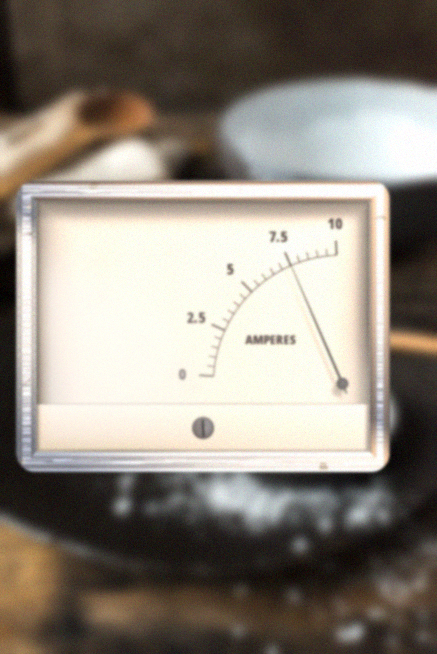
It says 7.5 A
